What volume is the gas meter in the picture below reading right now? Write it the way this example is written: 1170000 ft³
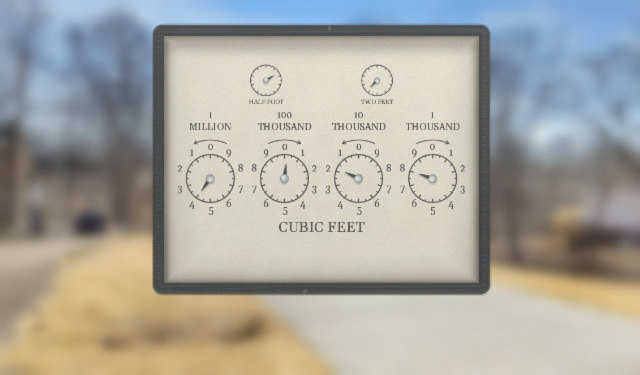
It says 401800 ft³
